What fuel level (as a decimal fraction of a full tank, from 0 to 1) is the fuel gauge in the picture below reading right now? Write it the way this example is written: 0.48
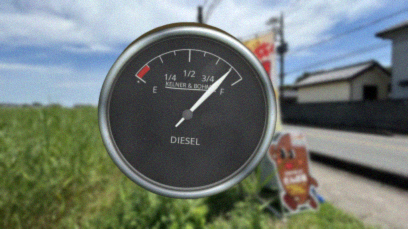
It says 0.875
